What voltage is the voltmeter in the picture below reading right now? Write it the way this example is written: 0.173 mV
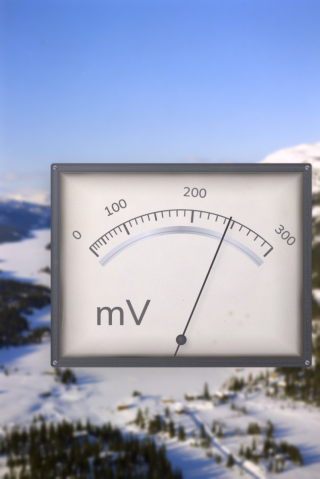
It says 245 mV
